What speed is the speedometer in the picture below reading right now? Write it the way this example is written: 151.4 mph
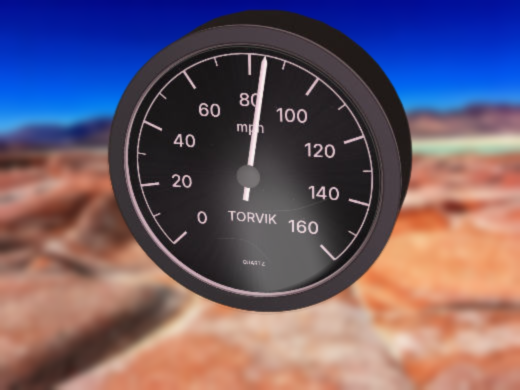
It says 85 mph
